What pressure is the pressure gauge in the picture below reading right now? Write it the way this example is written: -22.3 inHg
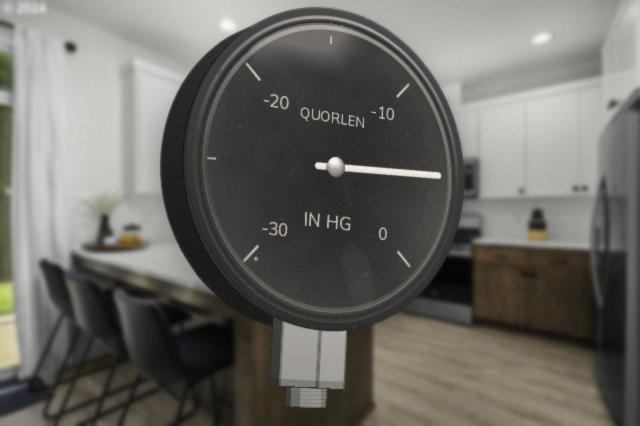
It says -5 inHg
